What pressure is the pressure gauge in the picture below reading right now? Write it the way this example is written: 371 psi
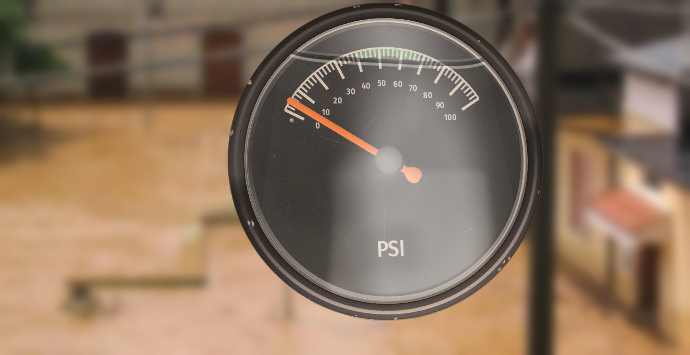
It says 4 psi
